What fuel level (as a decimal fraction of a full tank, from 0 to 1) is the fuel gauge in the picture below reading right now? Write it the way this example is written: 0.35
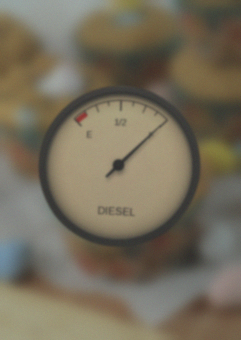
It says 1
